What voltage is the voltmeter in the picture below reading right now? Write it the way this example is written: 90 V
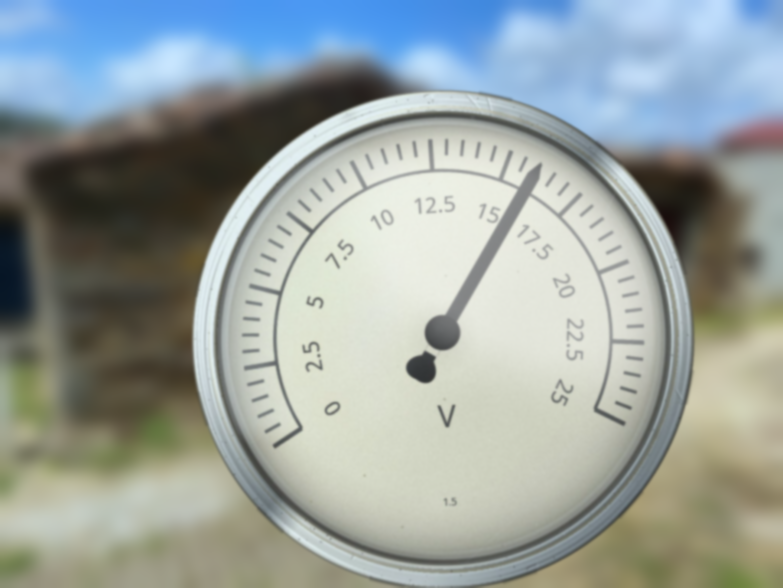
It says 16 V
